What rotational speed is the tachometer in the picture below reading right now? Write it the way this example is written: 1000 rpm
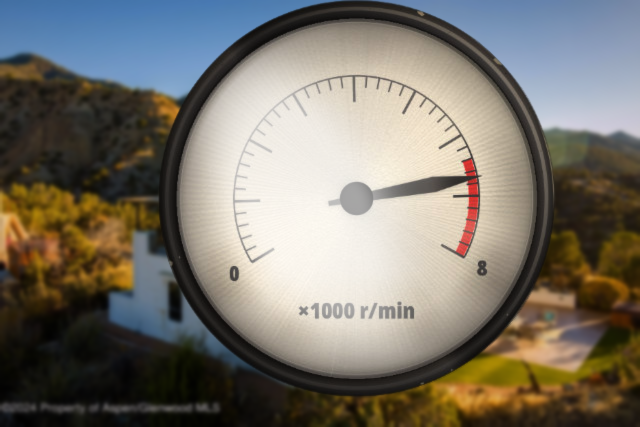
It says 6700 rpm
